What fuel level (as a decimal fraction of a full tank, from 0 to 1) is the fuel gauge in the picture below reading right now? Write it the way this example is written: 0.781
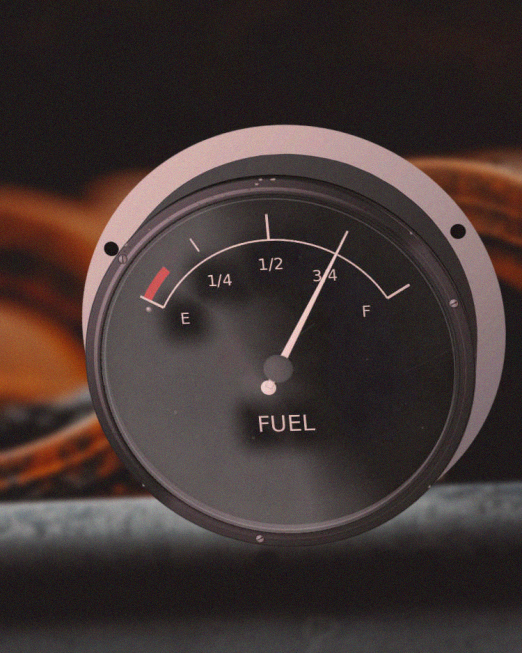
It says 0.75
